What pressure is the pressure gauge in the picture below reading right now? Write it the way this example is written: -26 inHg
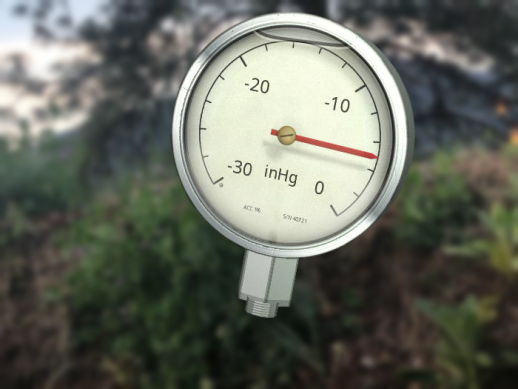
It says -5 inHg
